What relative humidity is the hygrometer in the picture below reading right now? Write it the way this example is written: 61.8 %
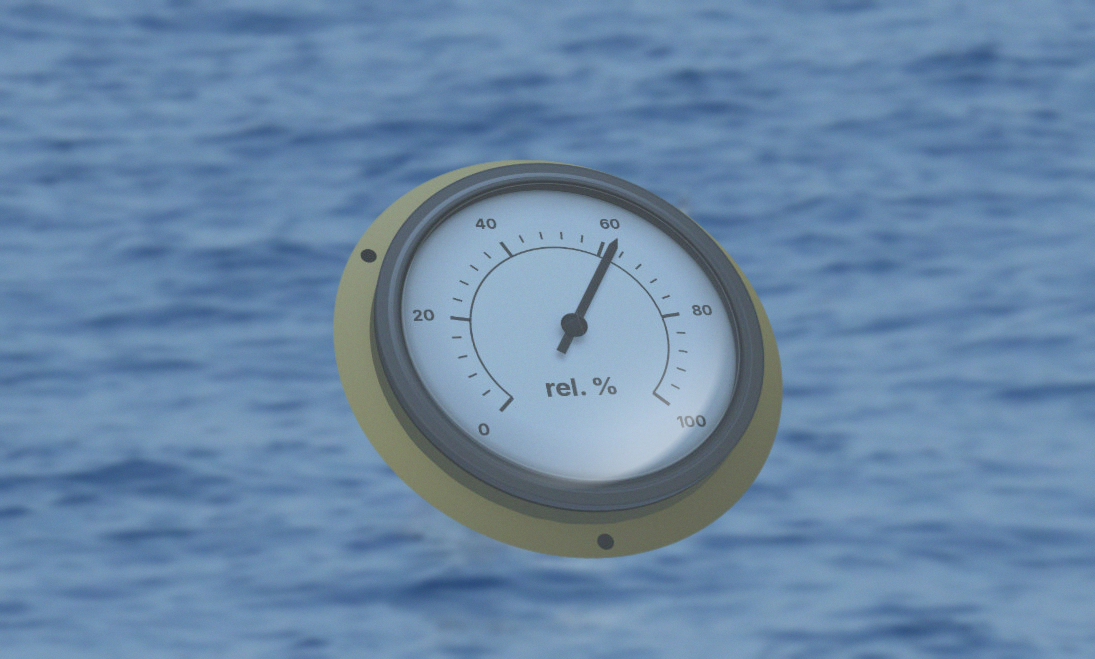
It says 62 %
